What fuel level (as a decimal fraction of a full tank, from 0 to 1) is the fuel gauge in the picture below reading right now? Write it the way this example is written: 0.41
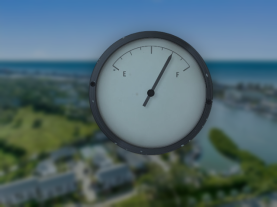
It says 0.75
